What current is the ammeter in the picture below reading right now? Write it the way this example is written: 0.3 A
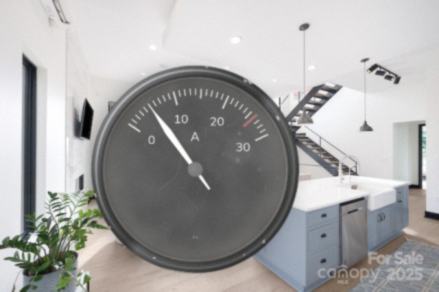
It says 5 A
